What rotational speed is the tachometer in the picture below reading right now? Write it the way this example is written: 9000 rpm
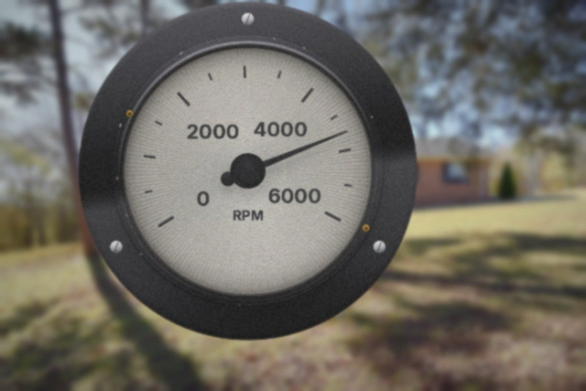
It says 4750 rpm
